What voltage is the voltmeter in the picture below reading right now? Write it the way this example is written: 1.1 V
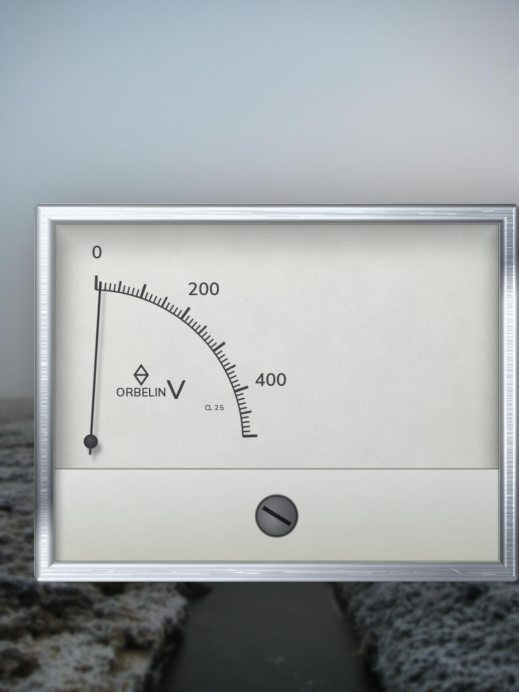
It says 10 V
